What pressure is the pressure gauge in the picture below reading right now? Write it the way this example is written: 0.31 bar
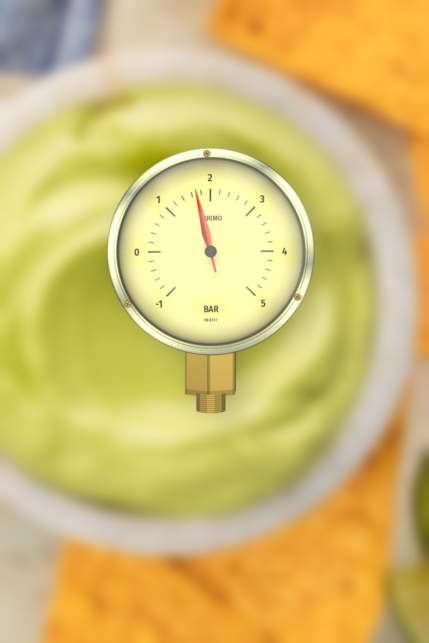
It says 1.7 bar
